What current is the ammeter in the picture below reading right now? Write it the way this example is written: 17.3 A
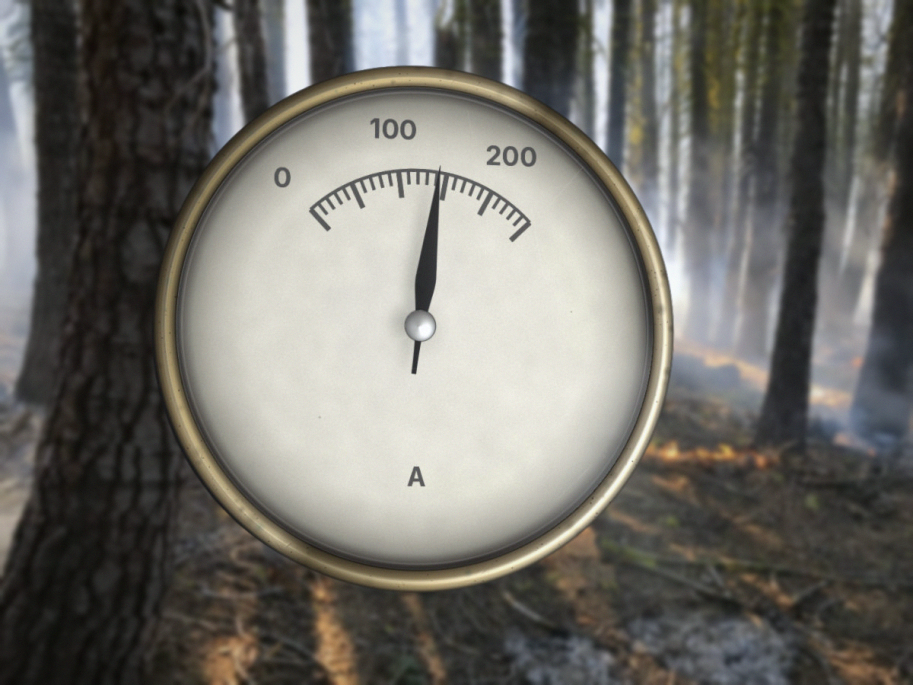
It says 140 A
